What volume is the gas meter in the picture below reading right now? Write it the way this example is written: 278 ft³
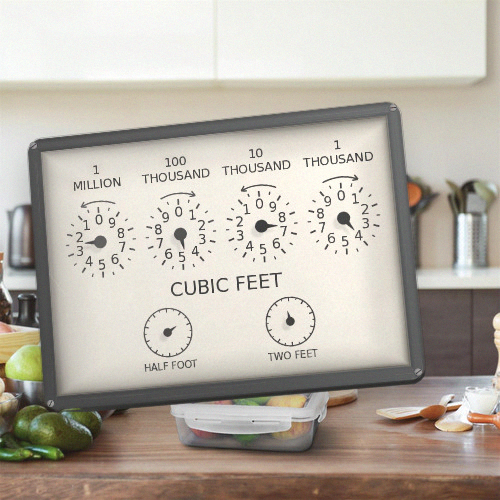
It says 247400 ft³
